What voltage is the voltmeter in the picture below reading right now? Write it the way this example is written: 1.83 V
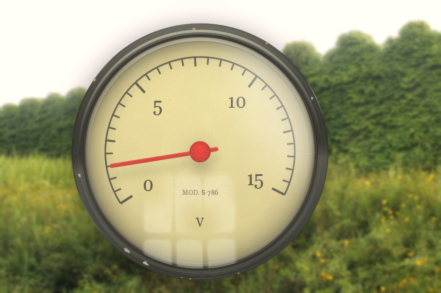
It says 1.5 V
